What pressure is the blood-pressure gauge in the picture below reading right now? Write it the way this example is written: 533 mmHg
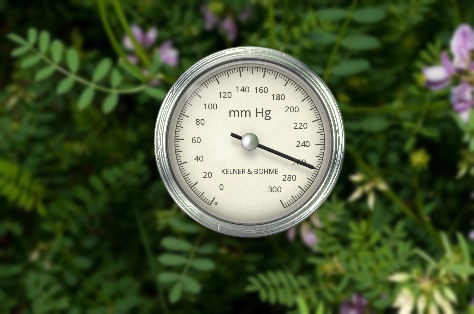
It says 260 mmHg
